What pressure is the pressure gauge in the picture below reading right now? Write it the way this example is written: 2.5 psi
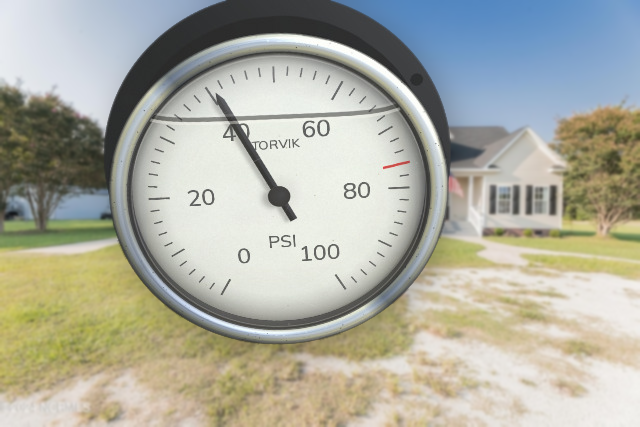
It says 41 psi
